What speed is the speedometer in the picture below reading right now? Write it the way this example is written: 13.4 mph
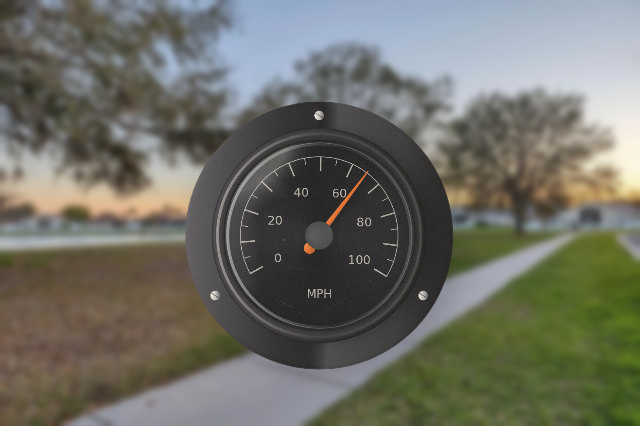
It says 65 mph
